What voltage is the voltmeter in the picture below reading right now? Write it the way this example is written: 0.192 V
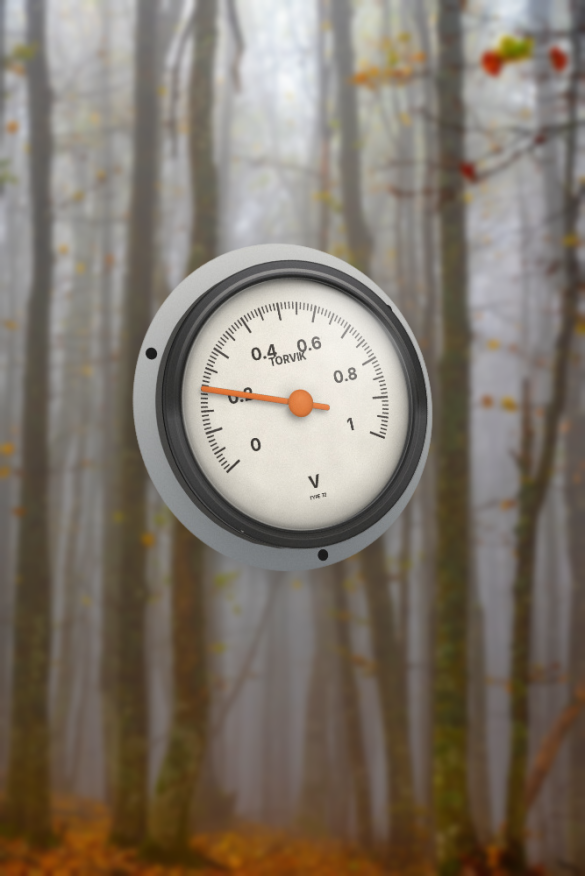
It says 0.2 V
